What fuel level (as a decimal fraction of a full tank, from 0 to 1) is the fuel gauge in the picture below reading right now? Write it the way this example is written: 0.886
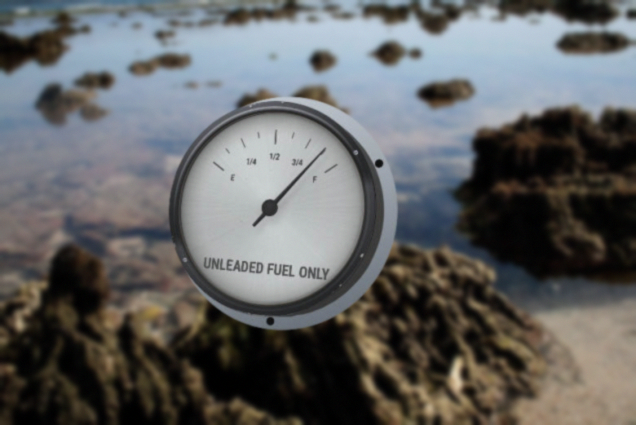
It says 0.875
